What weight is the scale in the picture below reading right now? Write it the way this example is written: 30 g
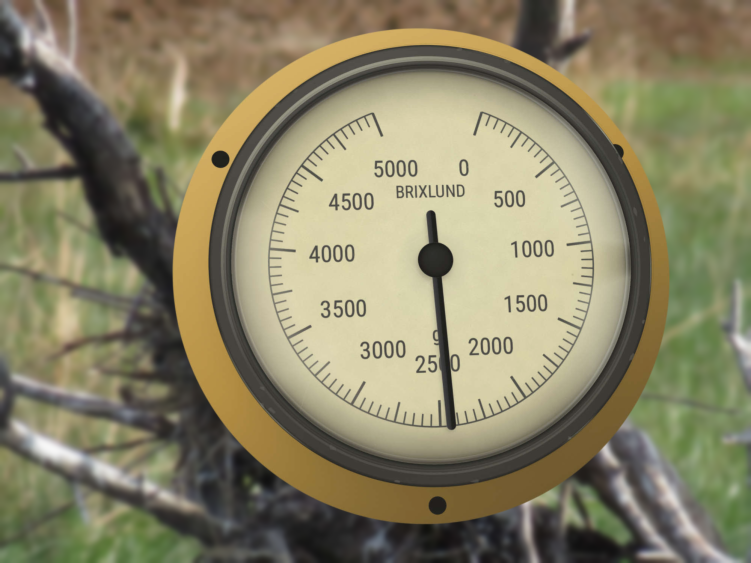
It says 2450 g
